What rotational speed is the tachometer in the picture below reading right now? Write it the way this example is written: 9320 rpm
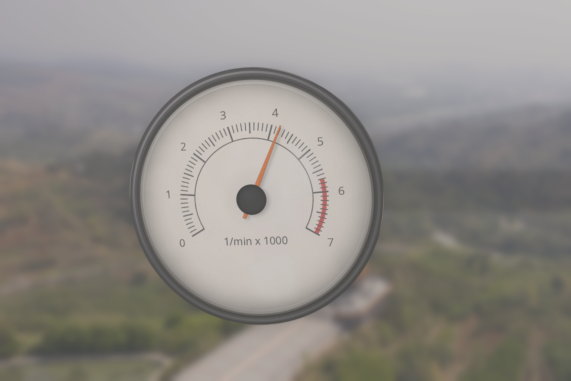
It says 4200 rpm
